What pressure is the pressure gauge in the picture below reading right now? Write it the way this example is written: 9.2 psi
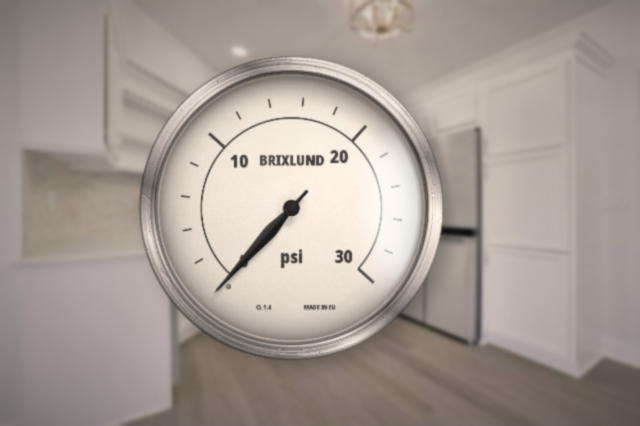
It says 0 psi
